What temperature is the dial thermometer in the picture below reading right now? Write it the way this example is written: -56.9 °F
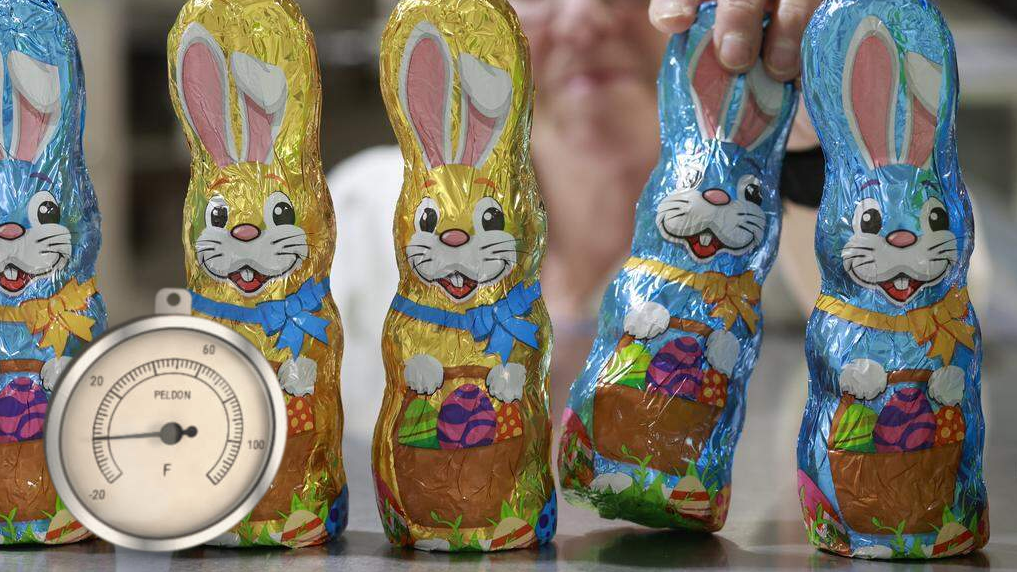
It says 0 °F
